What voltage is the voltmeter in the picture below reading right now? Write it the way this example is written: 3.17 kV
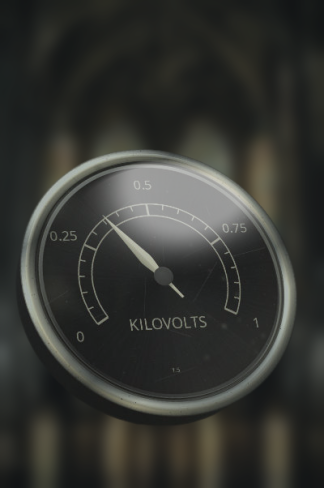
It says 0.35 kV
